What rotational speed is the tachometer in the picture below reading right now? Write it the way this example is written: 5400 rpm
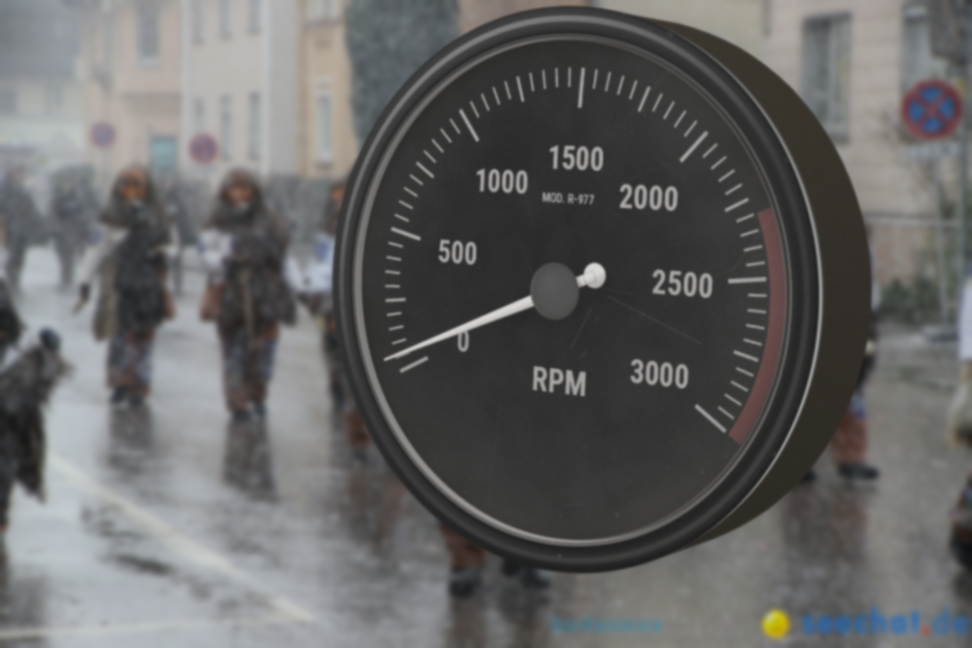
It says 50 rpm
